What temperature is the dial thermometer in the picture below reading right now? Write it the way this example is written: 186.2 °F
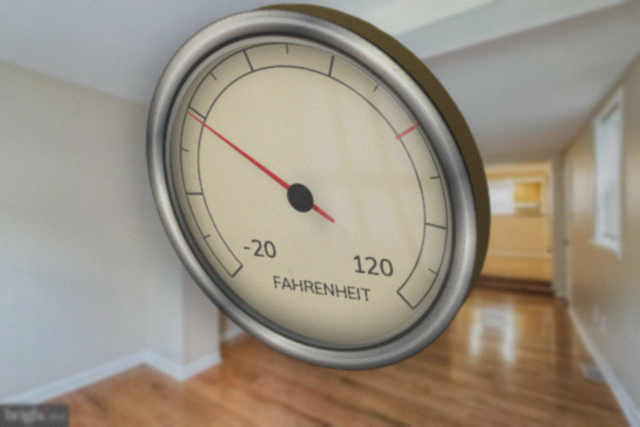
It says 20 °F
